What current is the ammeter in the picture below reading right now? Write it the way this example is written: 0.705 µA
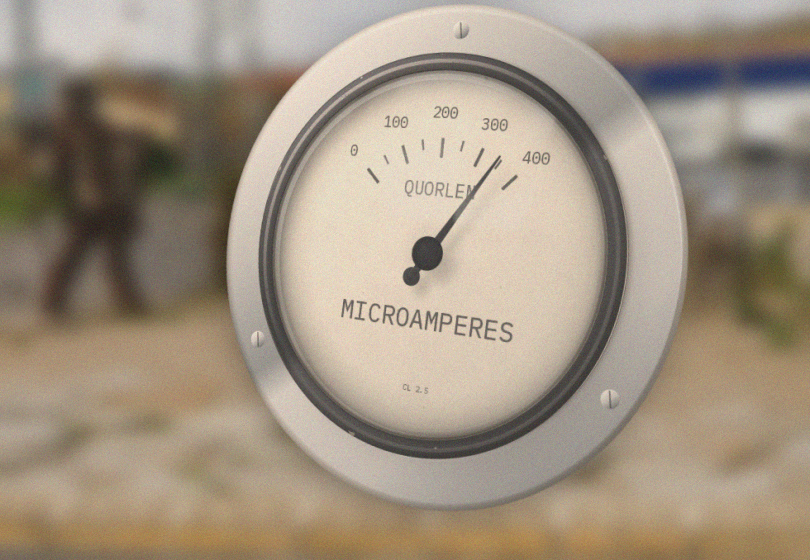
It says 350 µA
